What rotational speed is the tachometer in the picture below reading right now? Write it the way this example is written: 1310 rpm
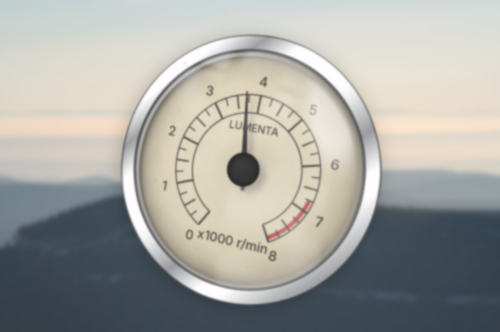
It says 3750 rpm
